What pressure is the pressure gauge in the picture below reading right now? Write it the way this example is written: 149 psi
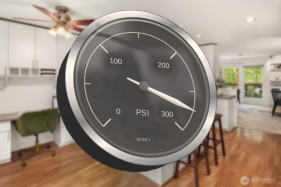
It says 275 psi
